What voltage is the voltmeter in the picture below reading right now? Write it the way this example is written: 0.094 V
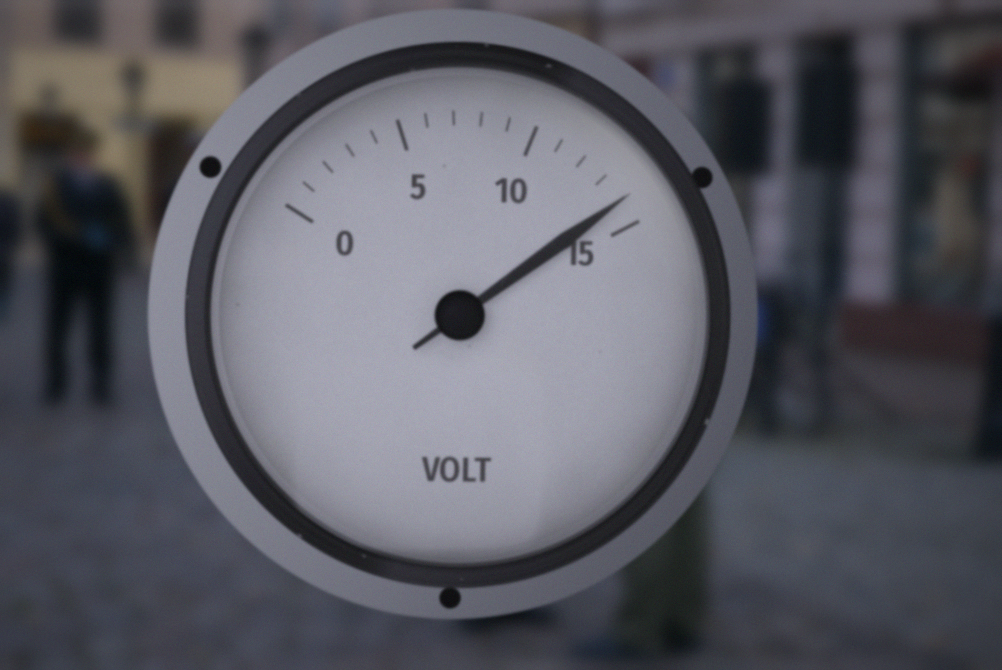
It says 14 V
